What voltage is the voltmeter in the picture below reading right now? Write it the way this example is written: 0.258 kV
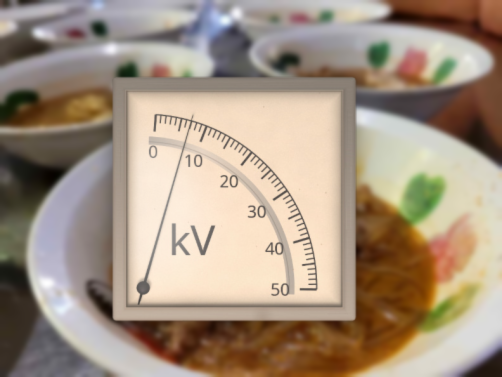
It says 7 kV
